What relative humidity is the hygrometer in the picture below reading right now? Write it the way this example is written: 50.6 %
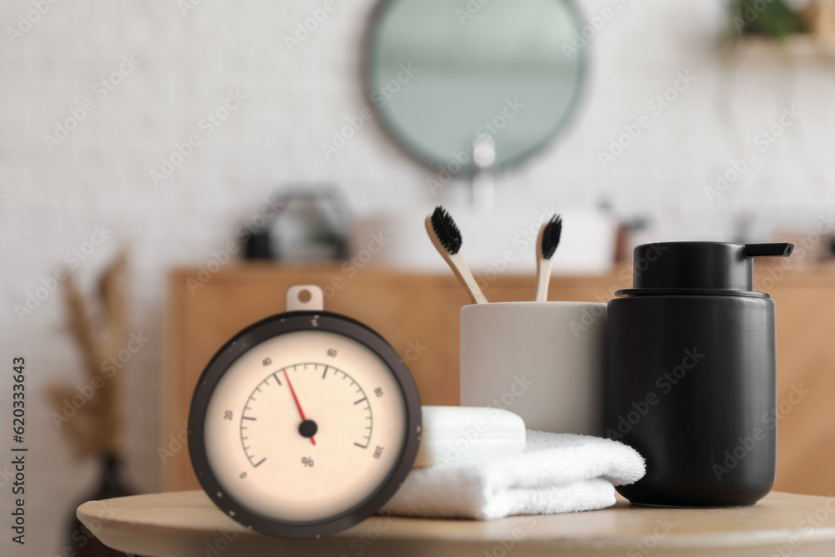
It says 44 %
